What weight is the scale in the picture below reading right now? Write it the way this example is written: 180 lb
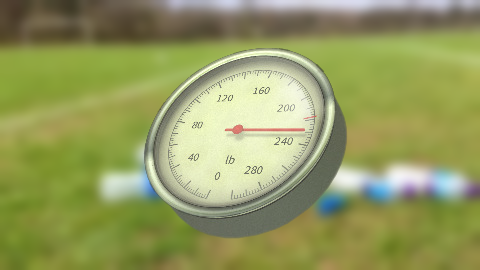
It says 230 lb
